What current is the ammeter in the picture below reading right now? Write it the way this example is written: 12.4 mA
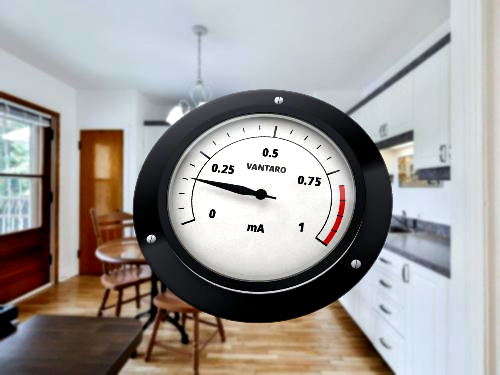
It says 0.15 mA
